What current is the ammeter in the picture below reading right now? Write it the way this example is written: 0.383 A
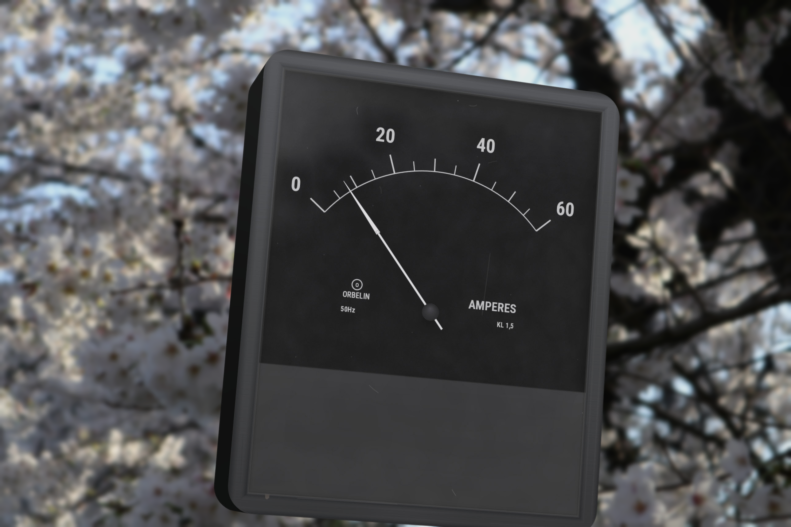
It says 7.5 A
